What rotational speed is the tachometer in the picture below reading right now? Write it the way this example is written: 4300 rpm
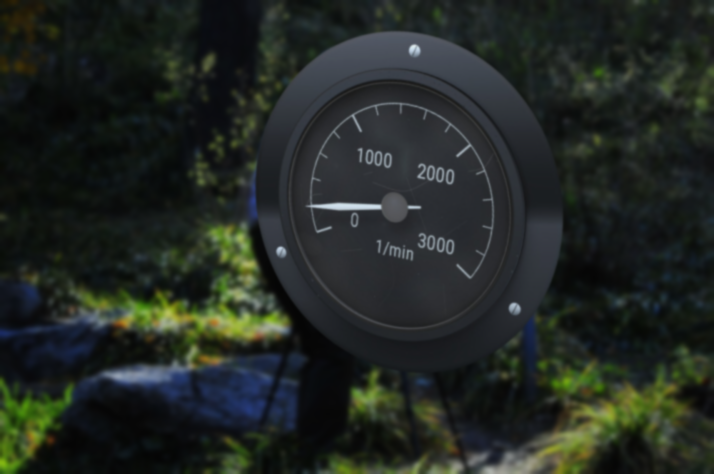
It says 200 rpm
